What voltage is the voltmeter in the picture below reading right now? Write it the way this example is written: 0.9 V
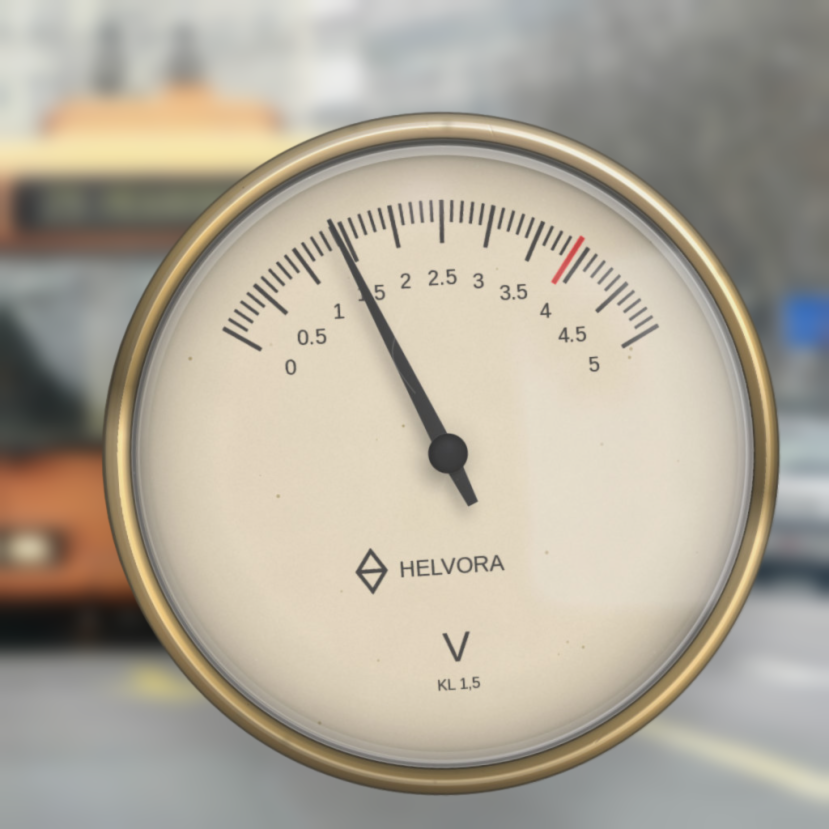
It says 1.4 V
